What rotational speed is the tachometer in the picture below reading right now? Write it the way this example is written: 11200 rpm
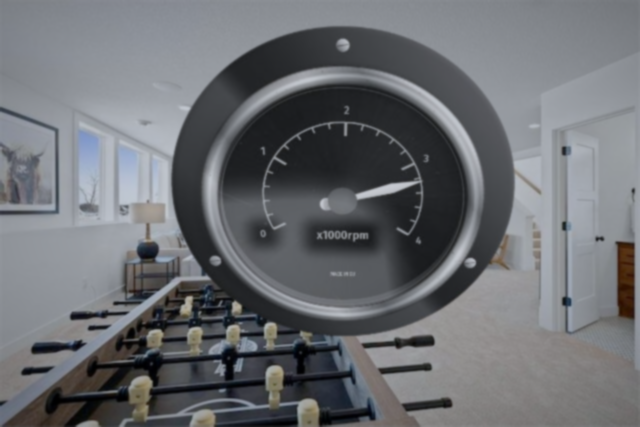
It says 3200 rpm
